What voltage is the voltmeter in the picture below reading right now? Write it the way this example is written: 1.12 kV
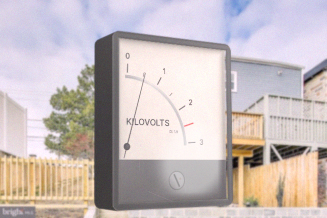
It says 0.5 kV
